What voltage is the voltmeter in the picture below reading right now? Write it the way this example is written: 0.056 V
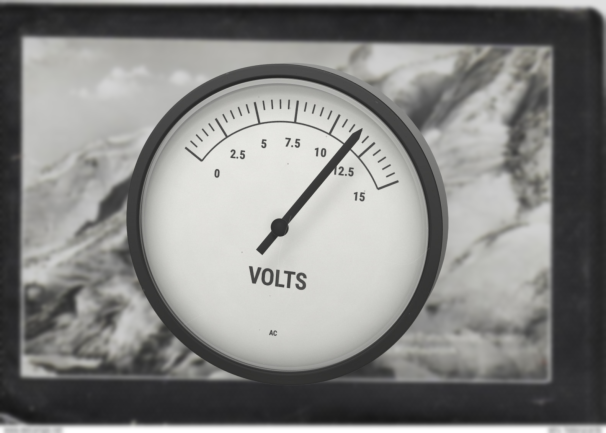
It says 11.5 V
